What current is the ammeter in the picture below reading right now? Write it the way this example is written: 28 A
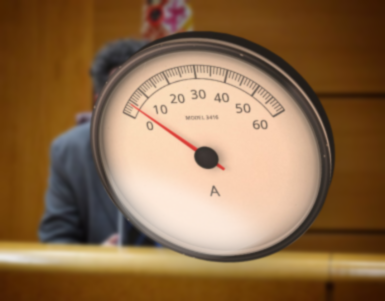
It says 5 A
